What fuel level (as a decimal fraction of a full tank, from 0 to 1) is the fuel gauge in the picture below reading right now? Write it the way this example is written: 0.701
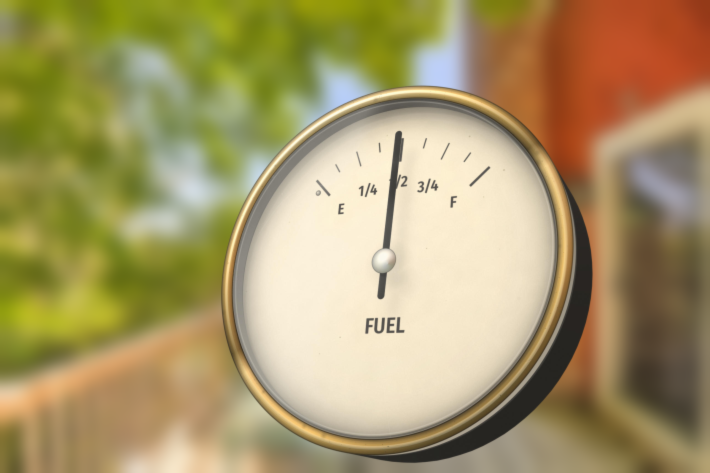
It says 0.5
